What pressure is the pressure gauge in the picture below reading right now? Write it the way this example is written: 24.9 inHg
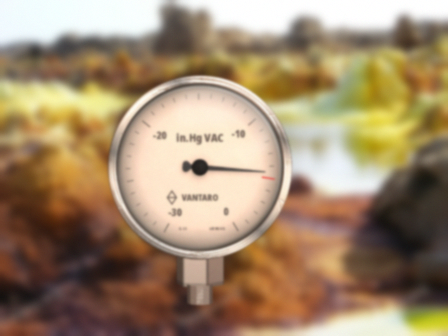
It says -5.5 inHg
